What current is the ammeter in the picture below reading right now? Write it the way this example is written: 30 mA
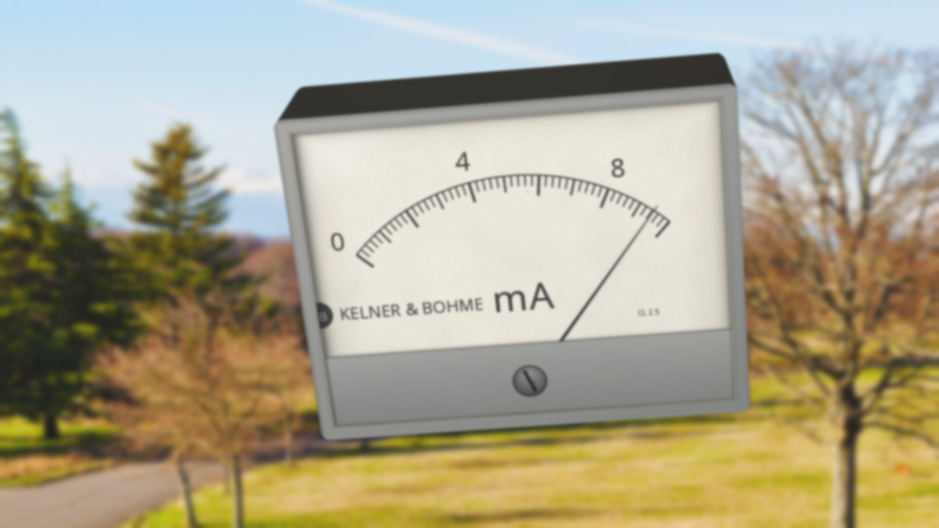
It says 9.4 mA
